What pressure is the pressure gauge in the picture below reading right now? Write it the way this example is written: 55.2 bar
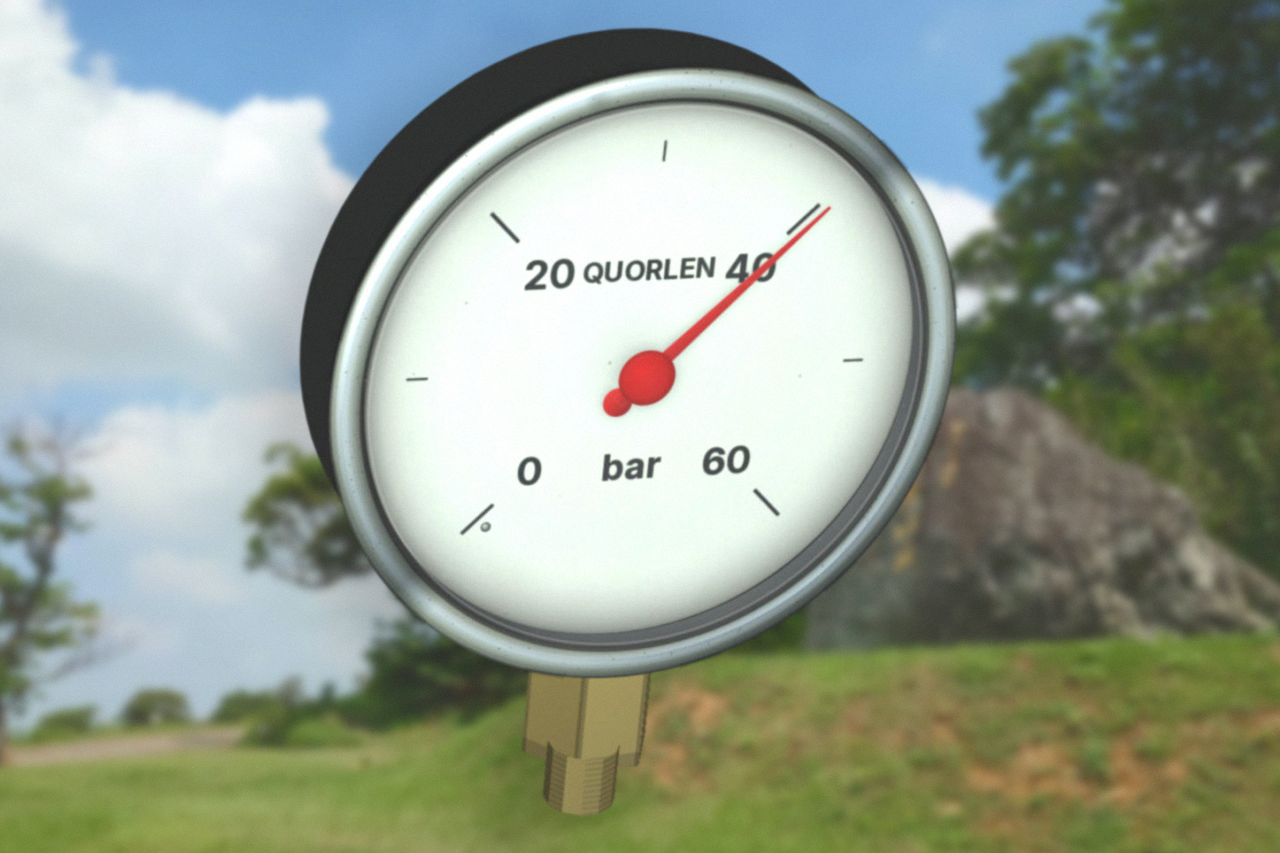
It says 40 bar
